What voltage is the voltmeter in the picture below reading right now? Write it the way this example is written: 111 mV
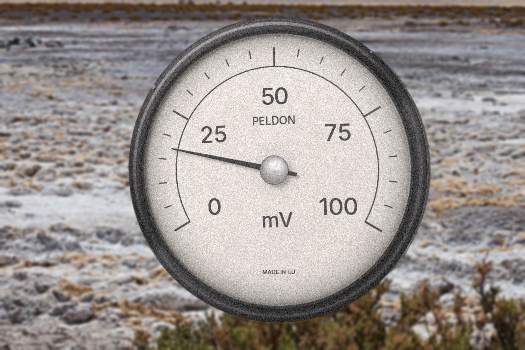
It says 17.5 mV
